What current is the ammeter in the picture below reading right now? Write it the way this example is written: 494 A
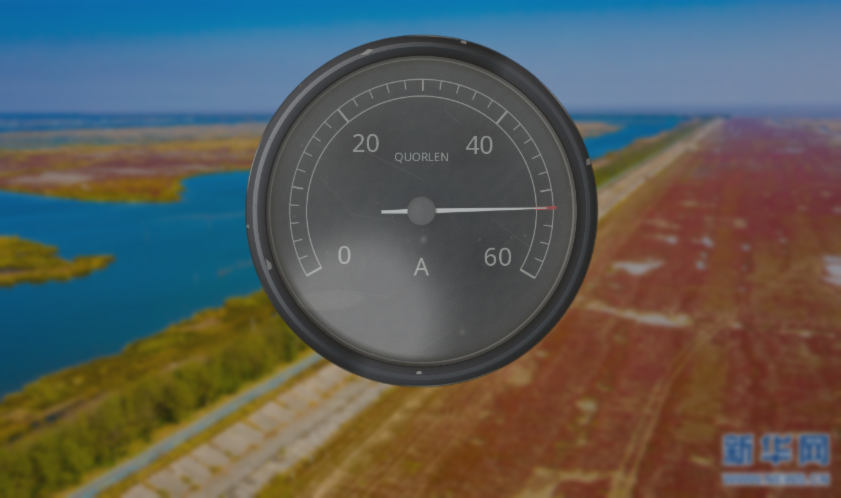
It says 52 A
